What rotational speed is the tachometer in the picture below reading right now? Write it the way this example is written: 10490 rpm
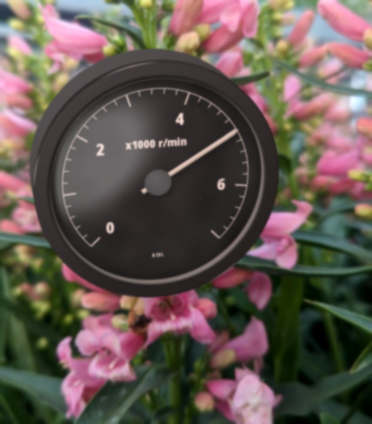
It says 5000 rpm
